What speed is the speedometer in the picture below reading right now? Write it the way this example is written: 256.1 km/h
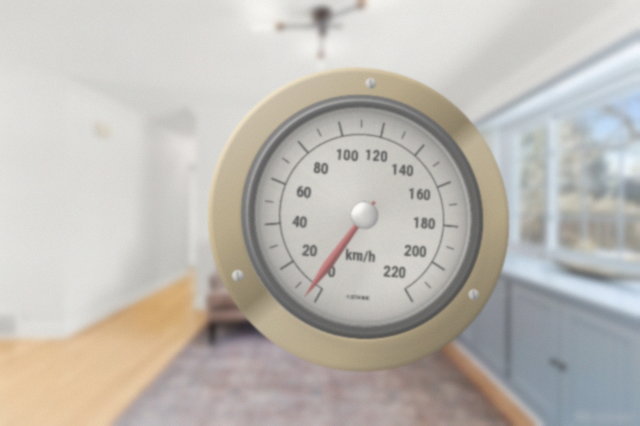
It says 5 km/h
